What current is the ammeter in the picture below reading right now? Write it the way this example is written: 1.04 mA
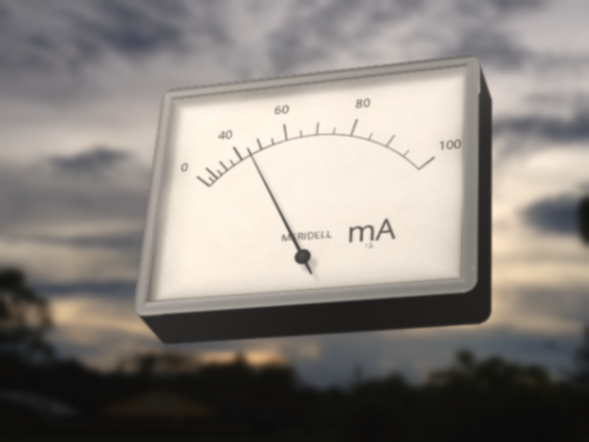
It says 45 mA
